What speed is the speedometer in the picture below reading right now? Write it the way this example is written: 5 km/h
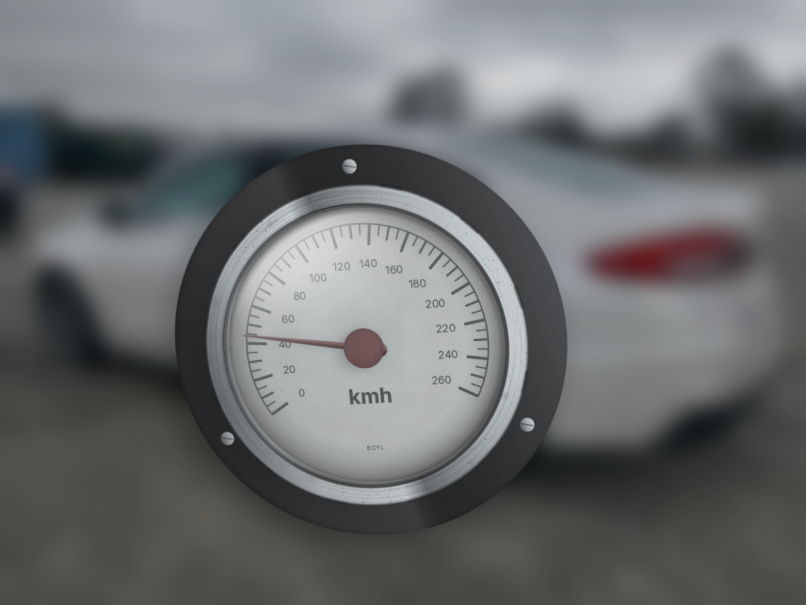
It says 45 km/h
